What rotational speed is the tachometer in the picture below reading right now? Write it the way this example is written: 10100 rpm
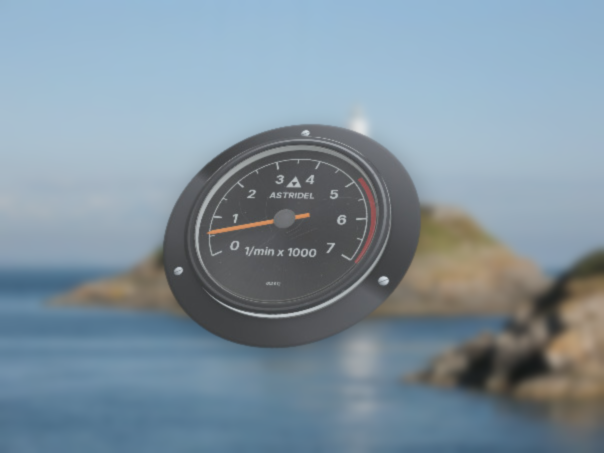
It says 500 rpm
